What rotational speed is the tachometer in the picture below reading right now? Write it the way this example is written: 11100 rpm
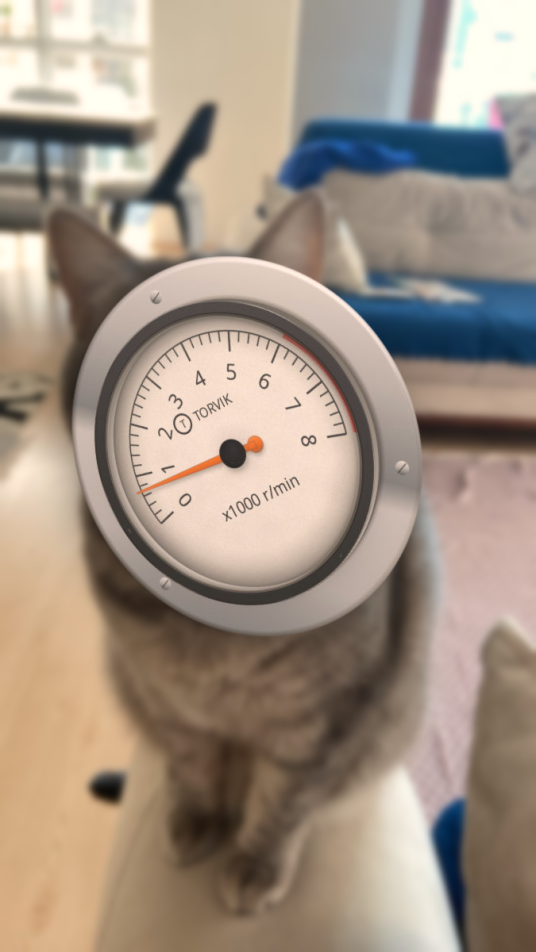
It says 700 rpm
